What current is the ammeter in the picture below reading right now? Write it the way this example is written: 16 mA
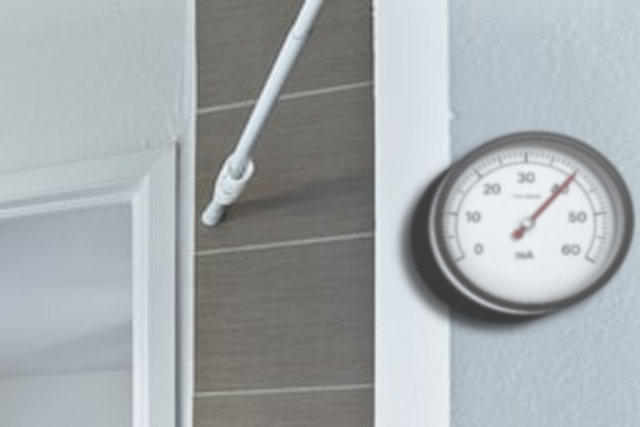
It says 40 mA
